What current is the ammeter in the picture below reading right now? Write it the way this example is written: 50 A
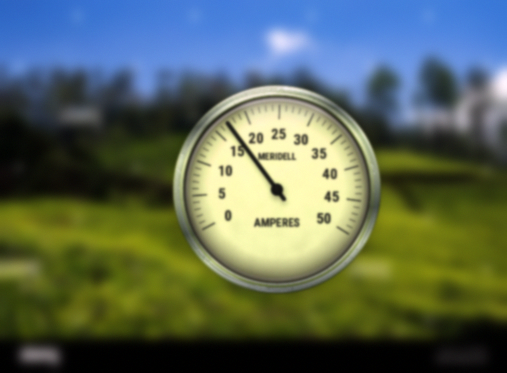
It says 17 A
